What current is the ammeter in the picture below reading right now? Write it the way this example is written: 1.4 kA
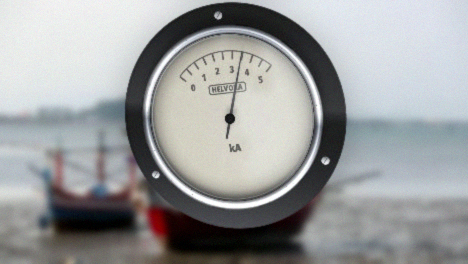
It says 3.5 kA
